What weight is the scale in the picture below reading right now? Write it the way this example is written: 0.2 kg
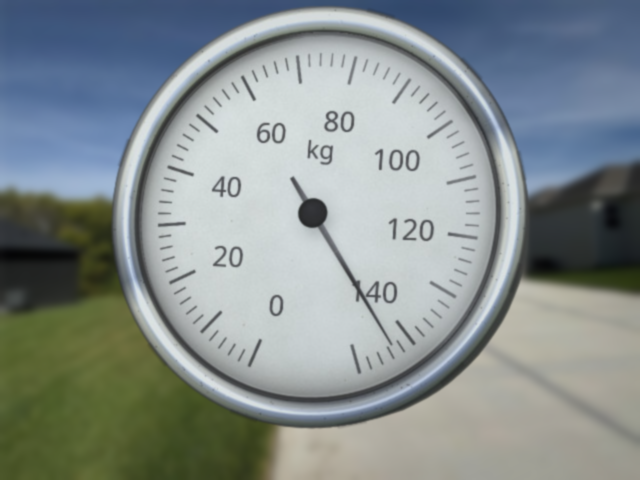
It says 143 kg
